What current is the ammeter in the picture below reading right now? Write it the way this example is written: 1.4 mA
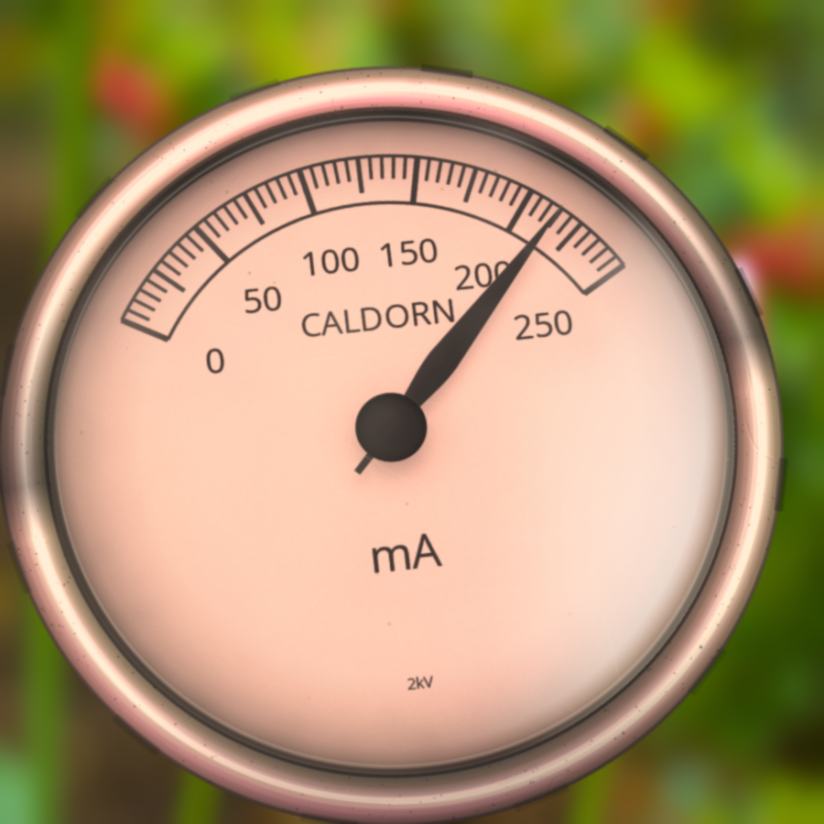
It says 215 mA
